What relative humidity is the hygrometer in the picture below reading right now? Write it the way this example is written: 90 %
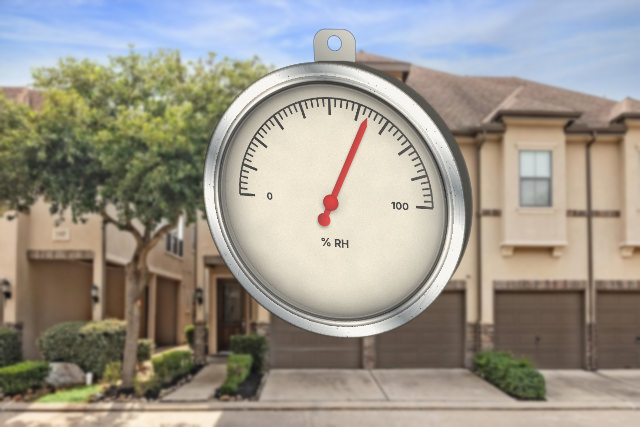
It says 64 %
